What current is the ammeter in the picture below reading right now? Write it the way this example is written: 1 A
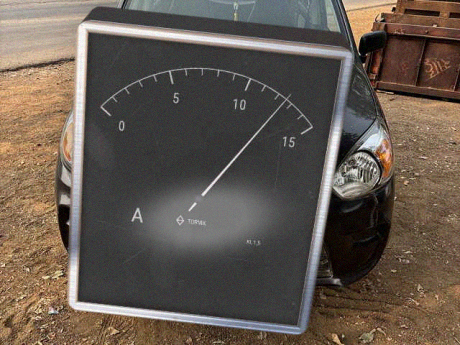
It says 12.5 A
